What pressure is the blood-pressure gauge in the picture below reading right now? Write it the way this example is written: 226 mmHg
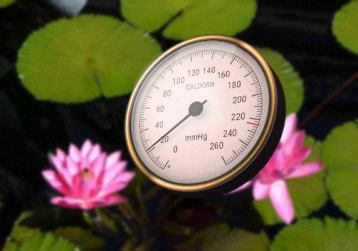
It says 20 mmHg
